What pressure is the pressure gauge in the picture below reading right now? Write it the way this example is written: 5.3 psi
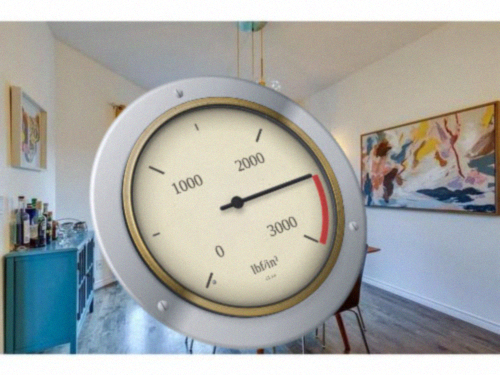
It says 2500 psi
